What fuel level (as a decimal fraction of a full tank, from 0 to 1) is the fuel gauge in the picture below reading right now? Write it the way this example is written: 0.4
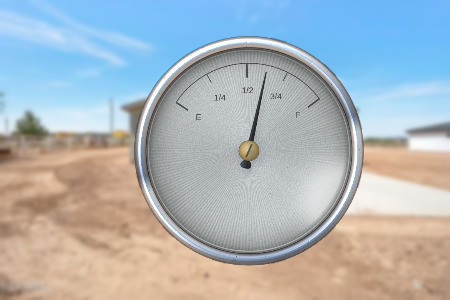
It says 0.625
